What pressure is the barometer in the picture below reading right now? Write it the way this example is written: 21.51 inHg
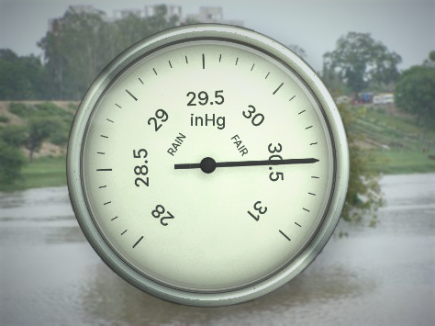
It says 30.5 inHg
